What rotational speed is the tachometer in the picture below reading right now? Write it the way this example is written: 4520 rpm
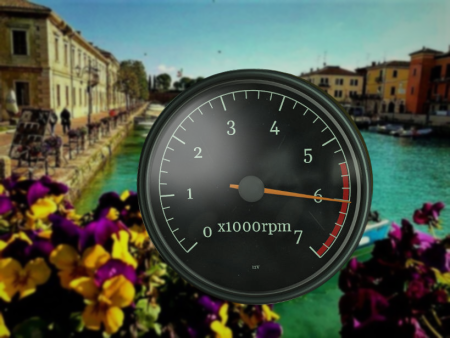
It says 6000 rpm
